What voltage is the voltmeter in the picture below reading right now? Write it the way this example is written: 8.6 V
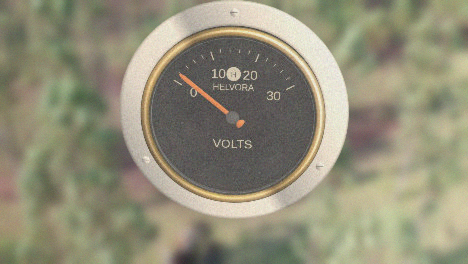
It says 2 V
